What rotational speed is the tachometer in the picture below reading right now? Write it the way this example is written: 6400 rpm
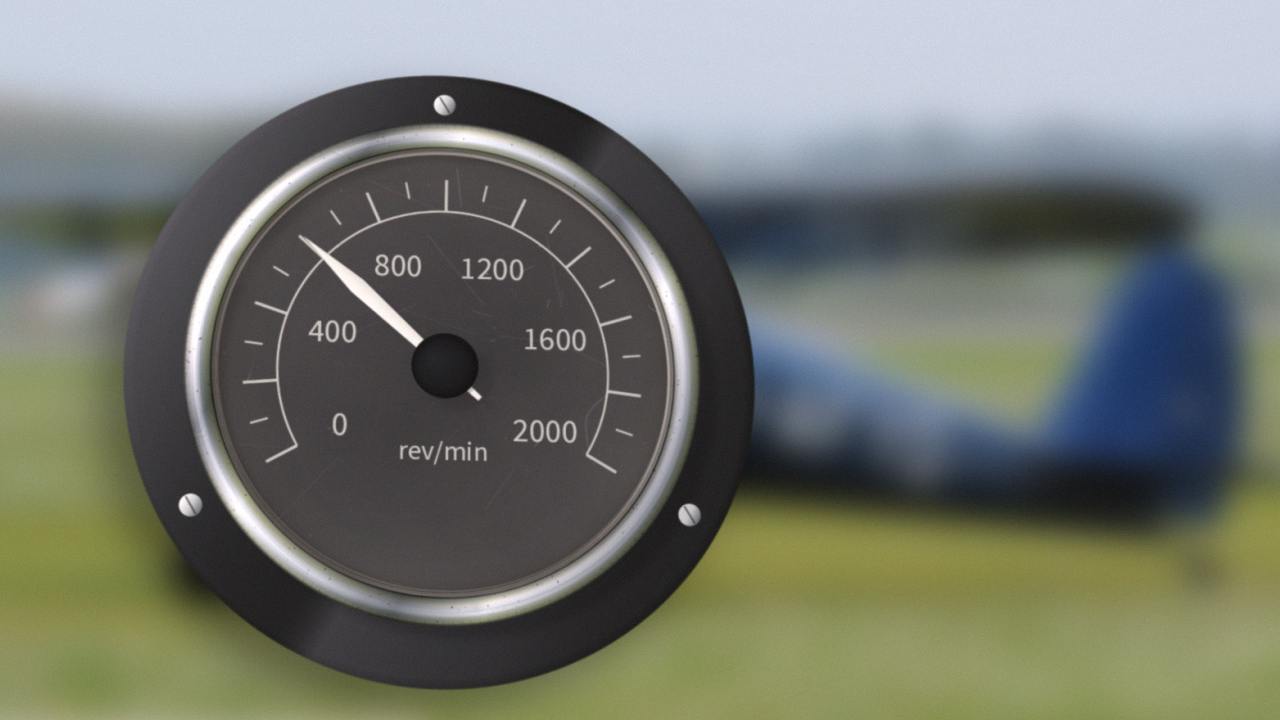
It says 600 rpm
